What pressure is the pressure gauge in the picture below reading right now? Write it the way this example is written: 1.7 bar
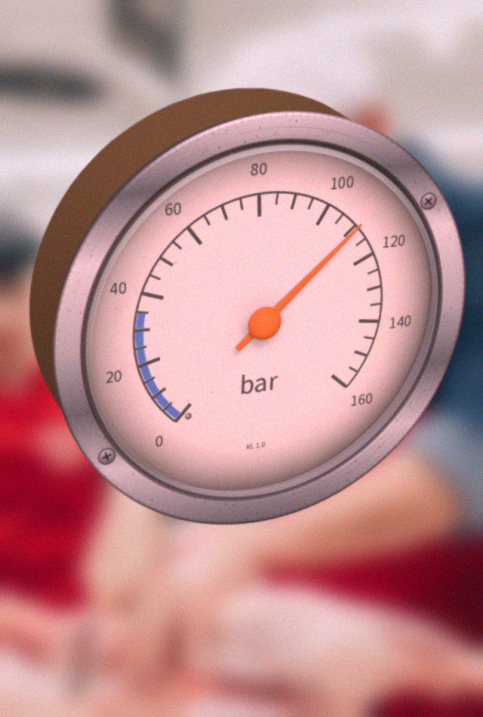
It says 110 bar
